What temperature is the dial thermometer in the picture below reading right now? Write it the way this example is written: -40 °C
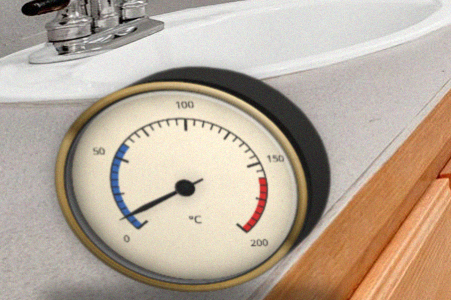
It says 10 °C
